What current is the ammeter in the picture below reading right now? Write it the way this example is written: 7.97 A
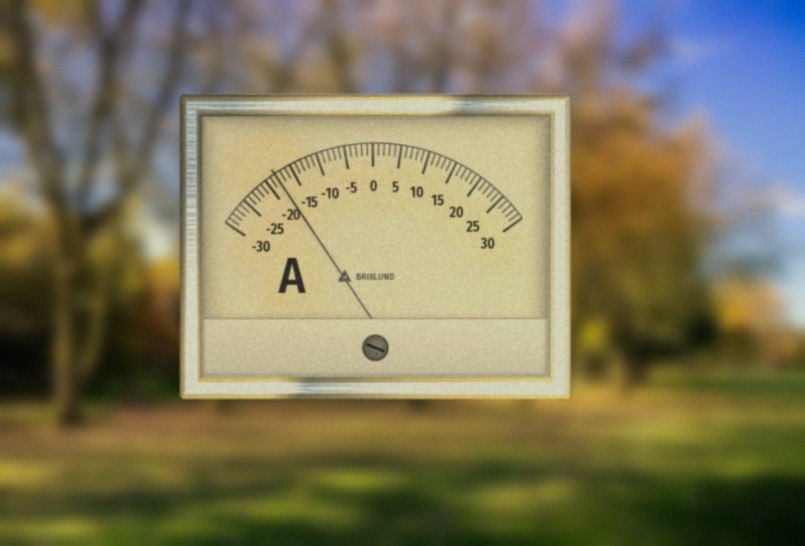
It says -18 A
